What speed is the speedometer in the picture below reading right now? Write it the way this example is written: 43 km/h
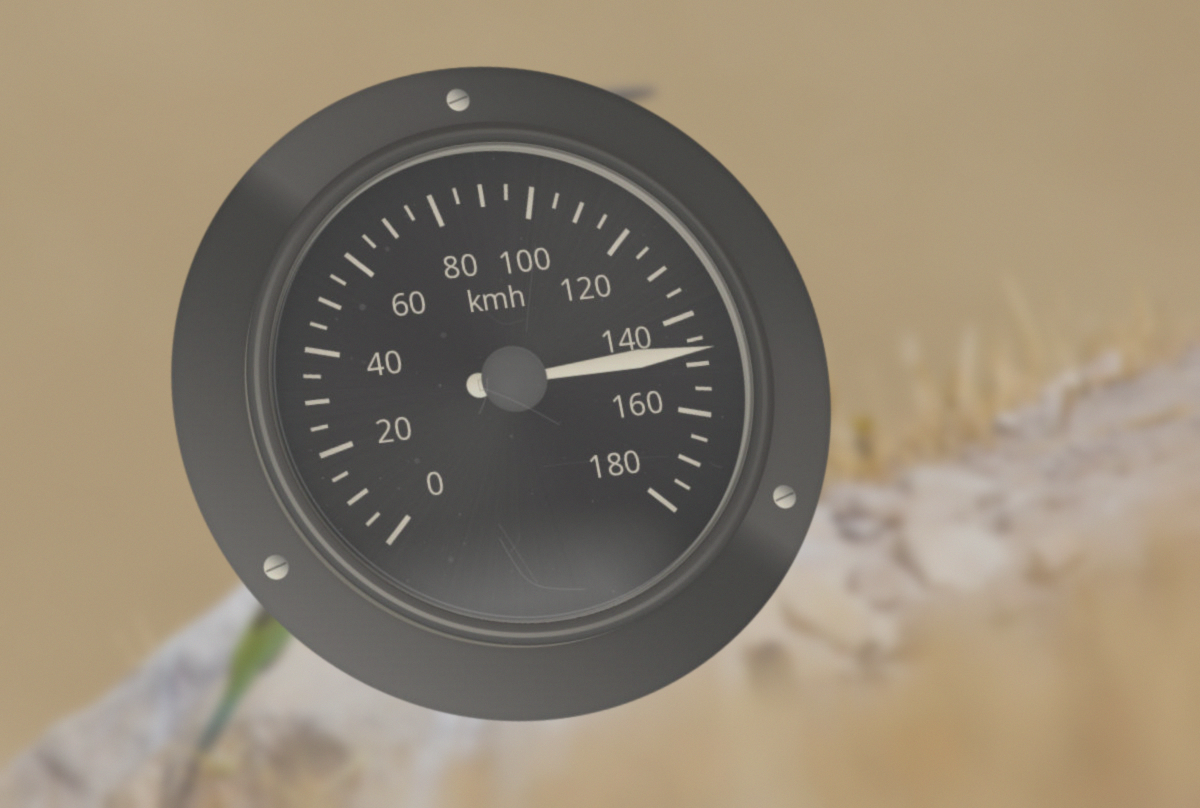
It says 147.5 km/h
